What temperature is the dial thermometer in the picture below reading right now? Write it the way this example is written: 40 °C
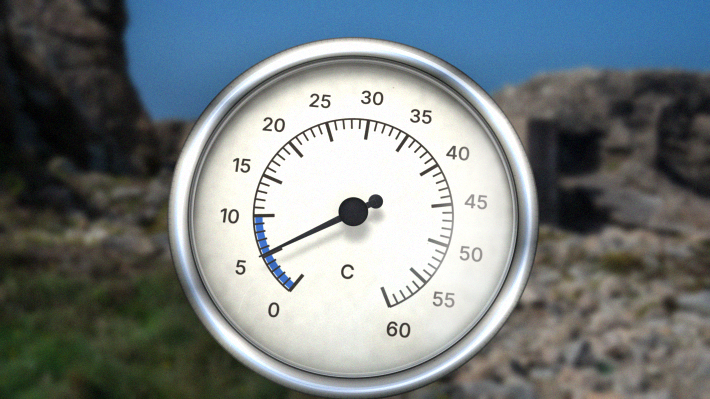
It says 5 °C
